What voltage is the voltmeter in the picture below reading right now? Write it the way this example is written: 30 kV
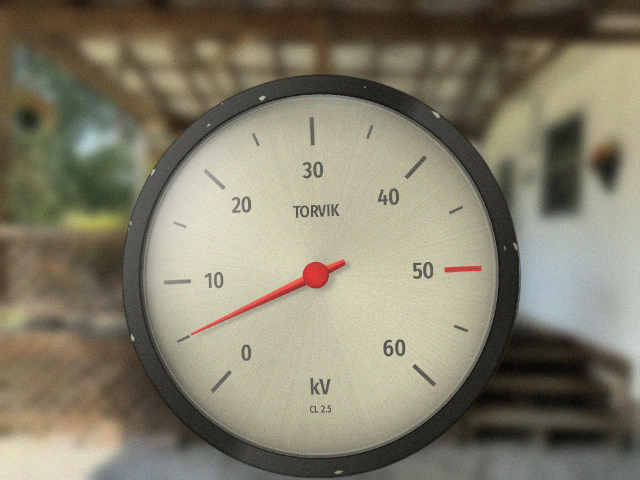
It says 5 kV
